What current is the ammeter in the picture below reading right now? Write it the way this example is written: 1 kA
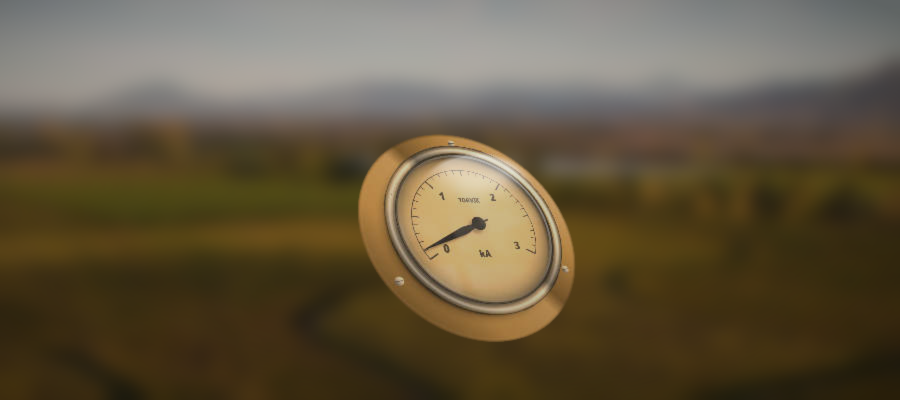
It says 0.1 kA
